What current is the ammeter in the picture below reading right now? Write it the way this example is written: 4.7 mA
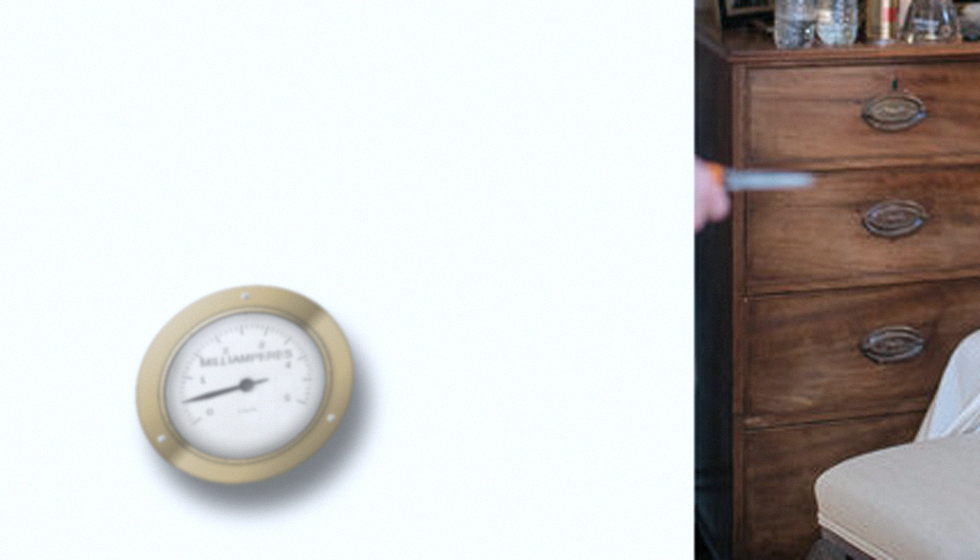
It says 0.5 mA
